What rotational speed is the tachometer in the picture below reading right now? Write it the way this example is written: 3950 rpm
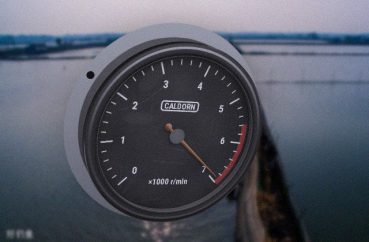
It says 6900 rpm
